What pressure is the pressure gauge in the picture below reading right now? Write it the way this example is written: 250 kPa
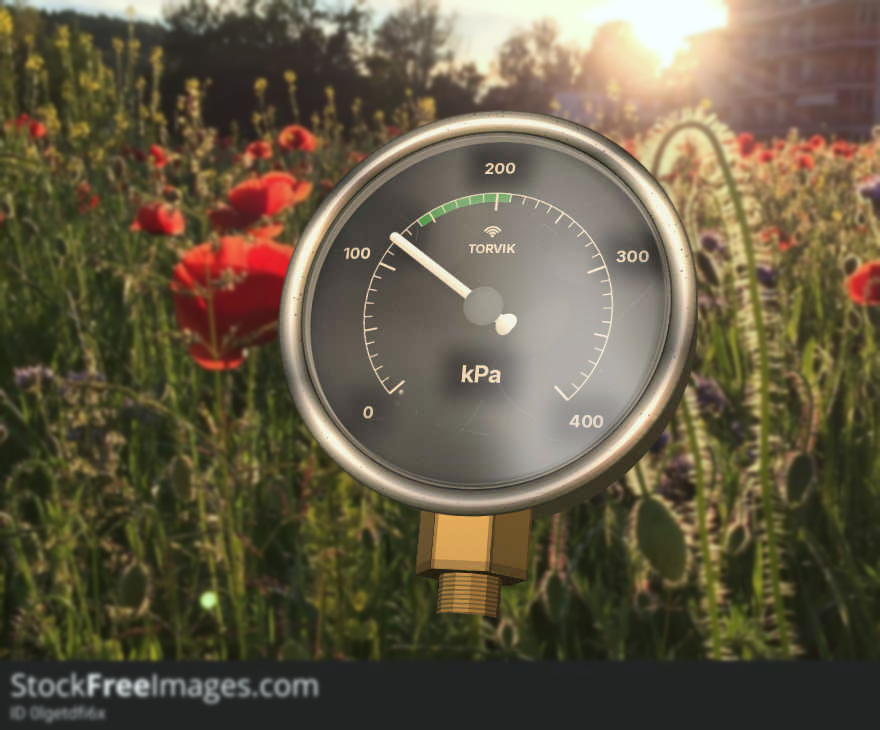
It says 120 kPa
